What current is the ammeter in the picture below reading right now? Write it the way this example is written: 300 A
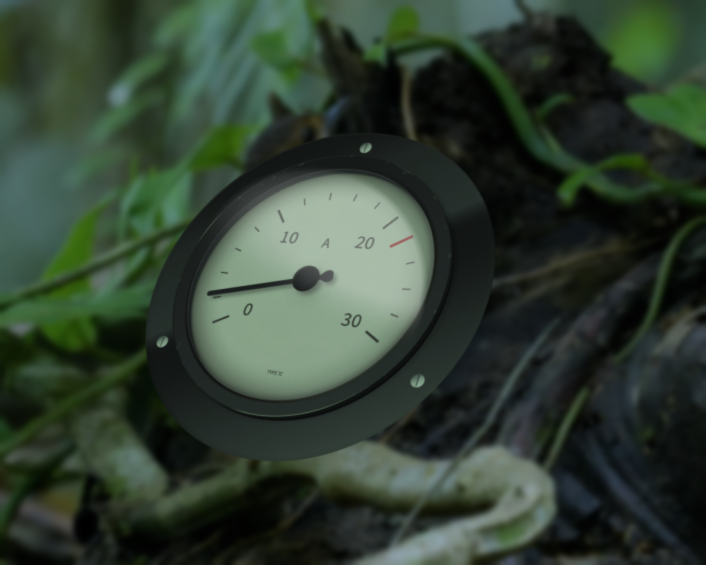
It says 2 A
